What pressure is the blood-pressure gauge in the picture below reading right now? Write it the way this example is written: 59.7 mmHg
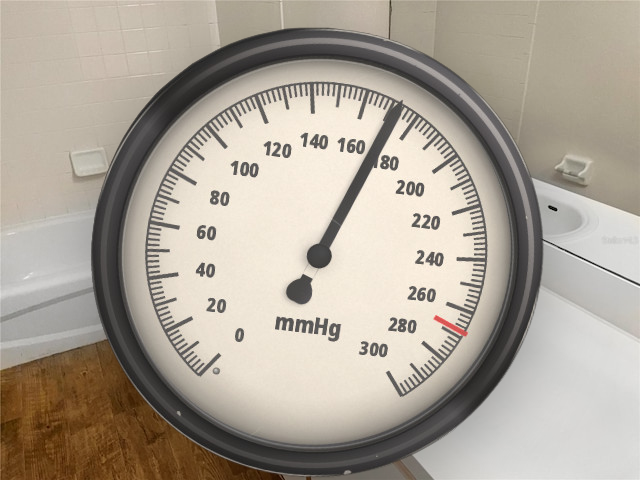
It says 172 mmHg
